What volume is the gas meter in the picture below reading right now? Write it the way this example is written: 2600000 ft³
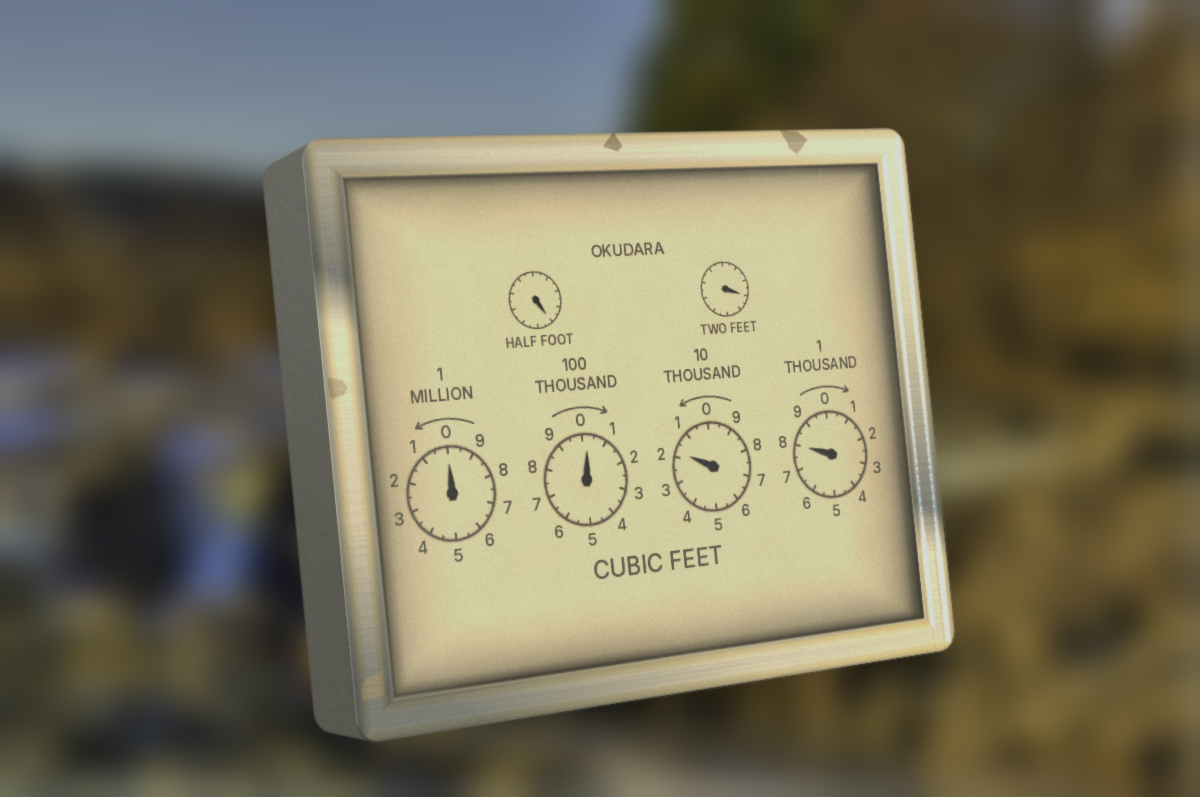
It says 1800 ft³
